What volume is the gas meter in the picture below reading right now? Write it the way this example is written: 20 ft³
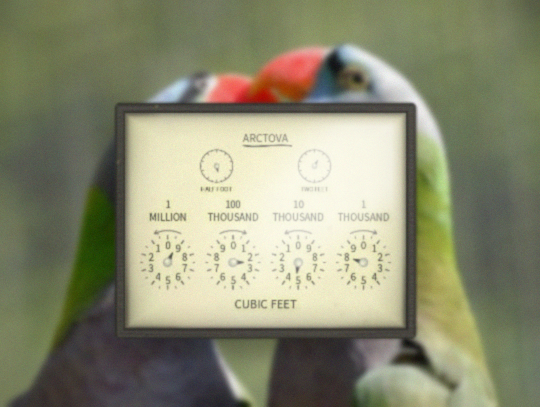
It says 924800 ft³
